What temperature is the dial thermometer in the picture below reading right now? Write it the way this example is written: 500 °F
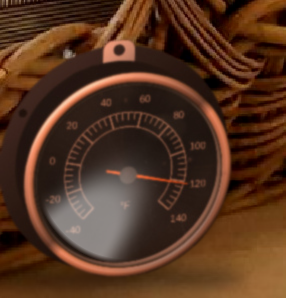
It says 120 °F
